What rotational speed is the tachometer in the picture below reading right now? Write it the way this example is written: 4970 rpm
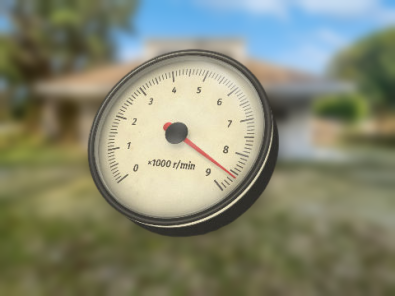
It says 8600 rpm
